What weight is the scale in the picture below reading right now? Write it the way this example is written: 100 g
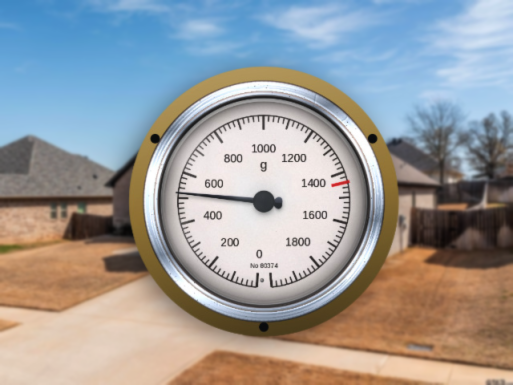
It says 520 g
